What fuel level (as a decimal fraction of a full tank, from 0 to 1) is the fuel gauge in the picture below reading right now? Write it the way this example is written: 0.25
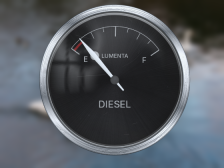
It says 0.125
